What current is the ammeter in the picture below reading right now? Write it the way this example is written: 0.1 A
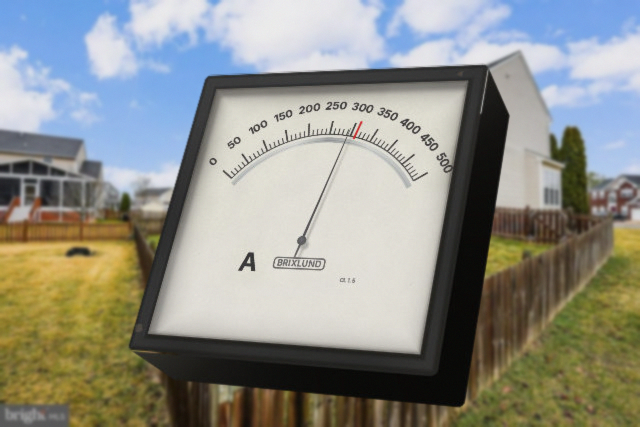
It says 300 A
